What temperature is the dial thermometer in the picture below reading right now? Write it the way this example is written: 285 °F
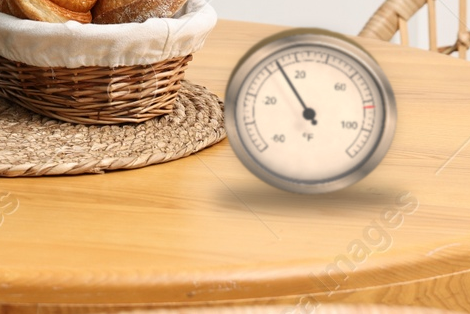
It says 8 °F
